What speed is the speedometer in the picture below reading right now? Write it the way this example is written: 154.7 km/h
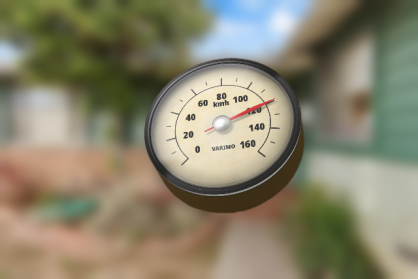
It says 120 km/h
